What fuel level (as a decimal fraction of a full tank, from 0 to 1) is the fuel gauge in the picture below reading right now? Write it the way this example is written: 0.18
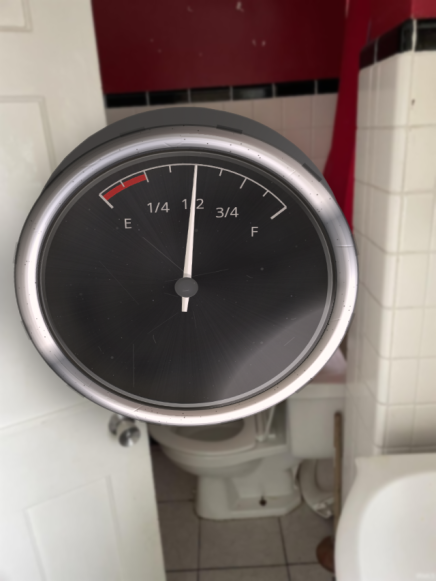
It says 0.5
